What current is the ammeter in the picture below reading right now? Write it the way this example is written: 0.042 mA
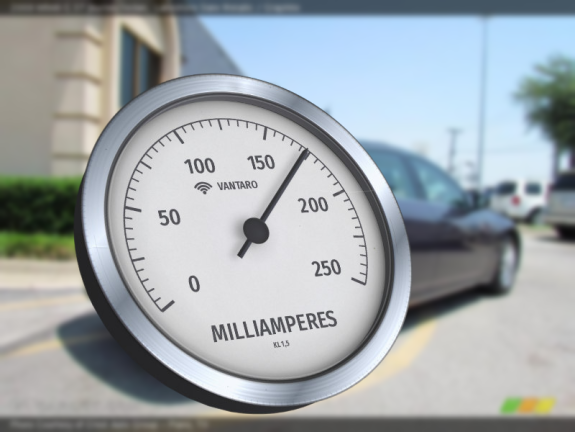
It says 172.5 mA
